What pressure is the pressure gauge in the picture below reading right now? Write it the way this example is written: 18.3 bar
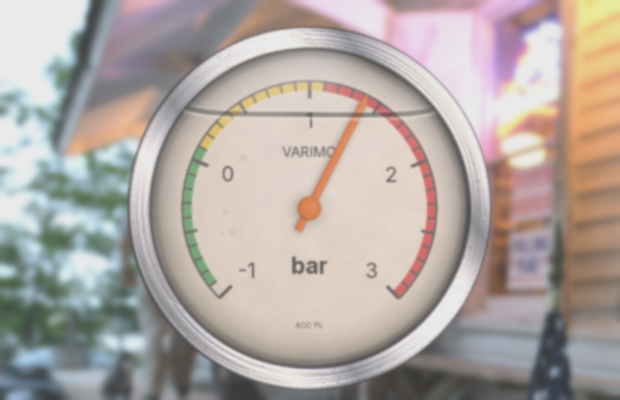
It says 1.4 bar
